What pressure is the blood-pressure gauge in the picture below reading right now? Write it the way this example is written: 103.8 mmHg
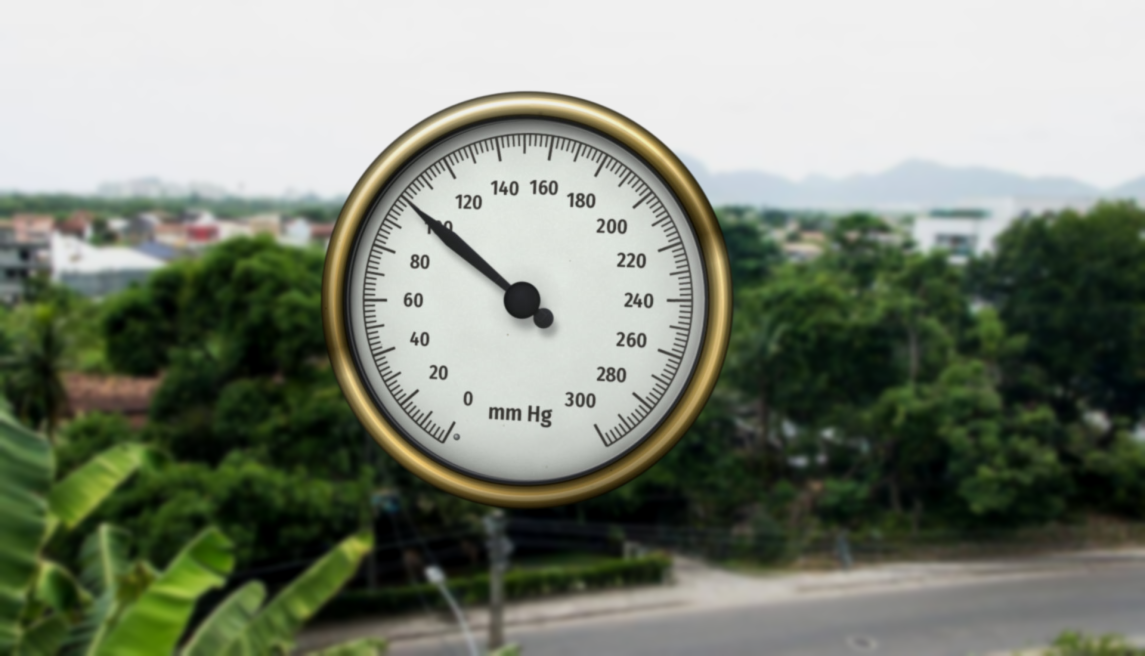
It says 100 mmHg
